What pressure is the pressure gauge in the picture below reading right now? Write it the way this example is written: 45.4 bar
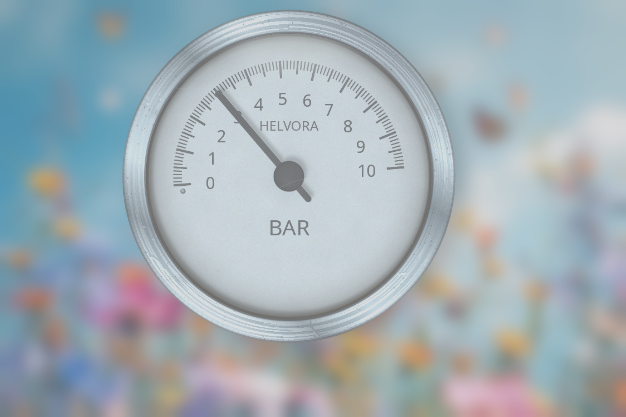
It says 3 bar
